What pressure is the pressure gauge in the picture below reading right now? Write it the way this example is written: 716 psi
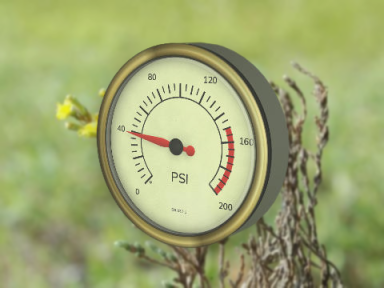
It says 40 psi
